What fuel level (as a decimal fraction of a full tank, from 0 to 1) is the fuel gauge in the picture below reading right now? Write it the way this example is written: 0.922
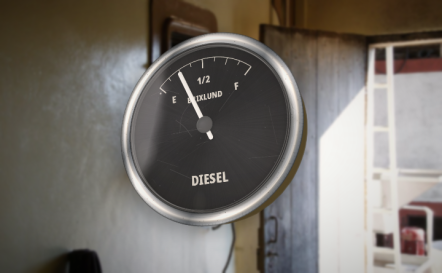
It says 0.25
